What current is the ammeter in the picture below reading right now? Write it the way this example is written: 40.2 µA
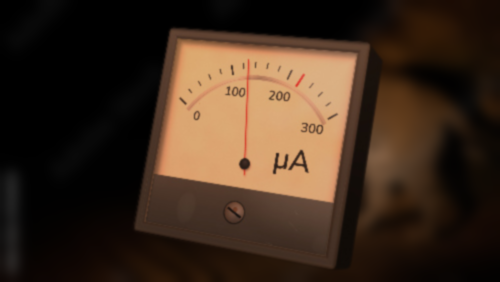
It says 130 µA
